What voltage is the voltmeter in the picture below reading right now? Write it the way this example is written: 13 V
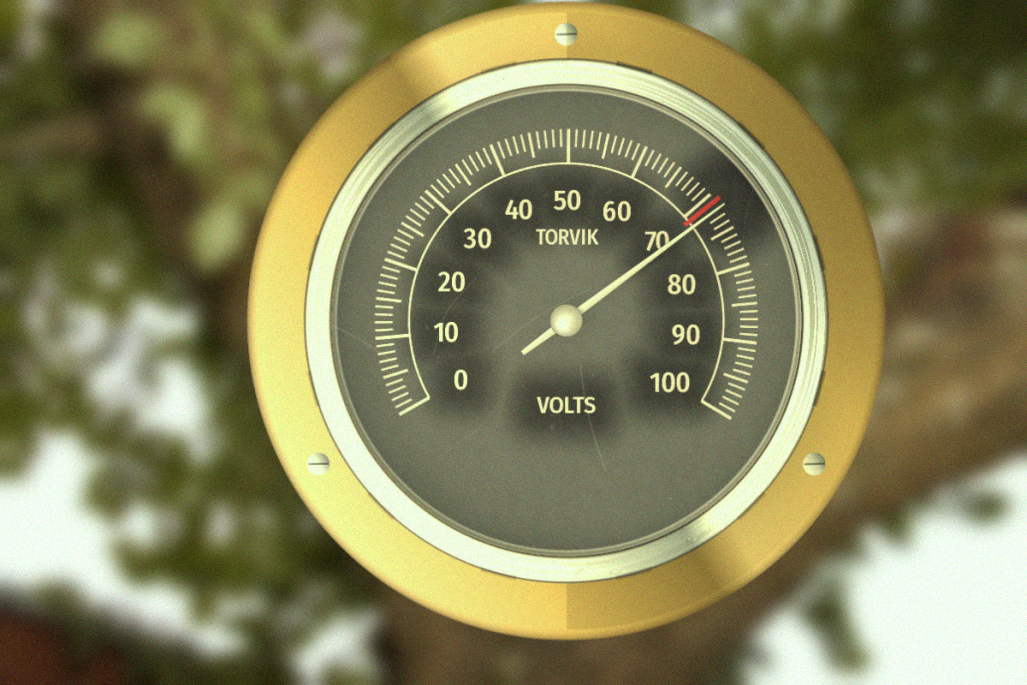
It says 72 V
